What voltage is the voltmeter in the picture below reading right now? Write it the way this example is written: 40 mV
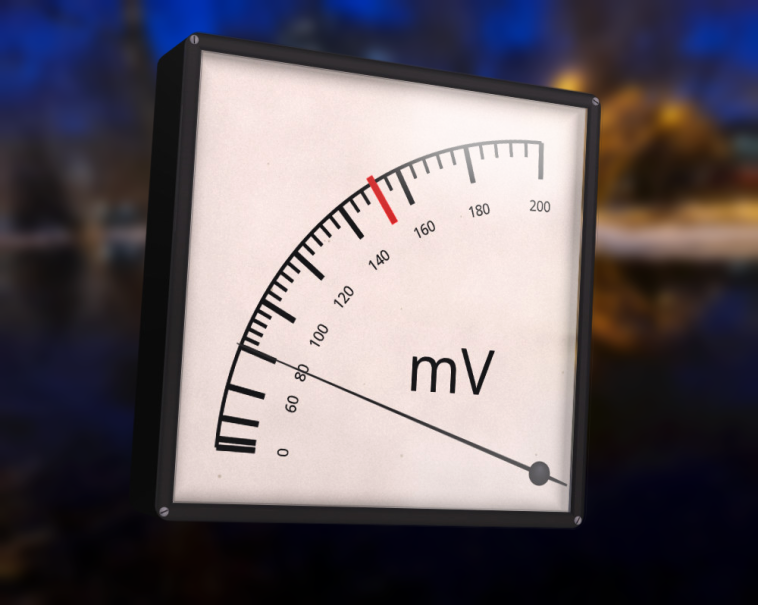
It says 80 mV
